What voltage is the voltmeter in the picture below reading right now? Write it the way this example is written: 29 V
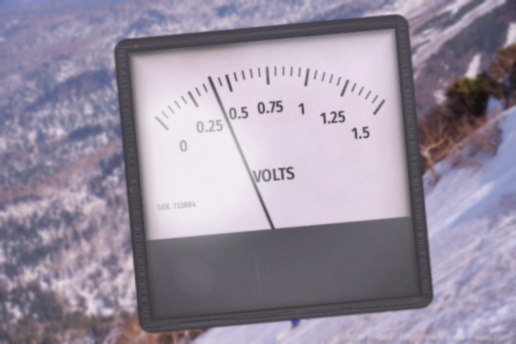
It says 0.4 V
